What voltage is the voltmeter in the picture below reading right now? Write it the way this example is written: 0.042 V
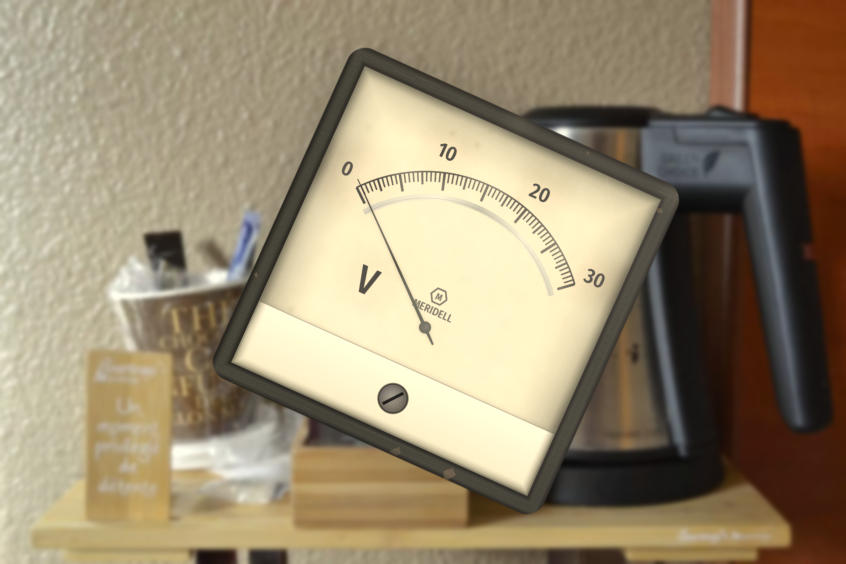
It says 0.5 V
